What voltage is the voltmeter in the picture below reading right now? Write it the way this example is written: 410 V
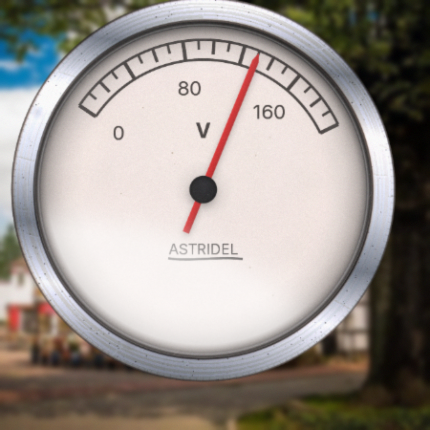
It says 130 V
